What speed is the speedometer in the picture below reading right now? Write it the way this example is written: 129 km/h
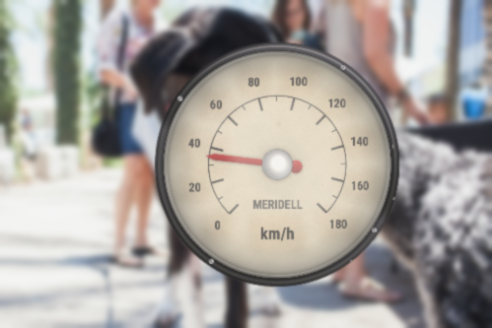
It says 35 km/h
